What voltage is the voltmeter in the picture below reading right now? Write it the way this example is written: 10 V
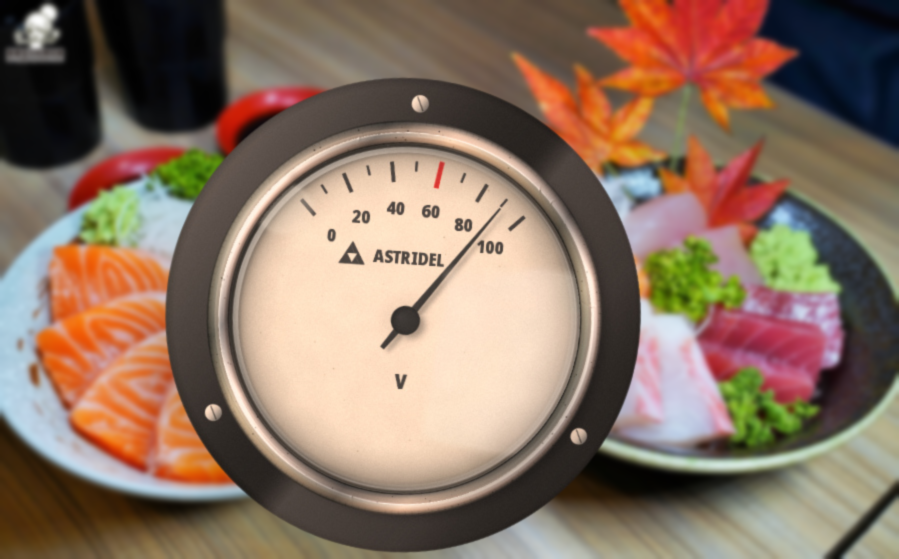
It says 90 V
